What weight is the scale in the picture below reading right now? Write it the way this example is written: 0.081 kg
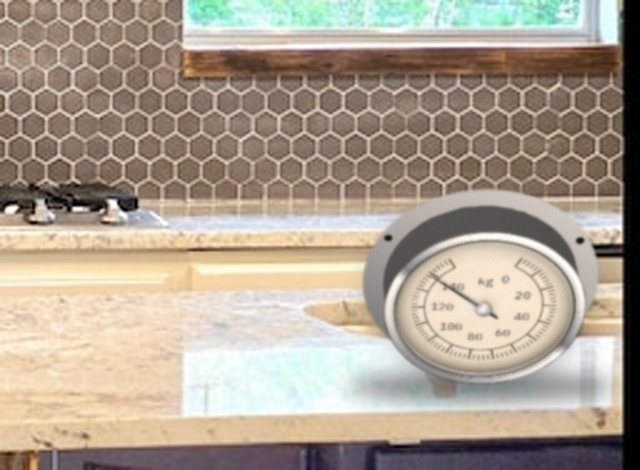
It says 140 kg
